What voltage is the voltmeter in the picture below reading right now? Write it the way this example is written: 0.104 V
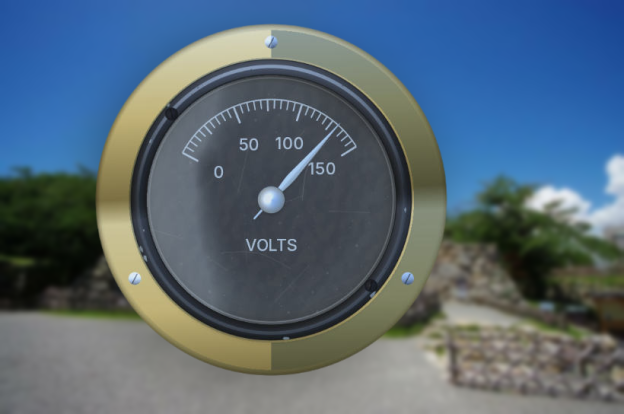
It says 130 V
